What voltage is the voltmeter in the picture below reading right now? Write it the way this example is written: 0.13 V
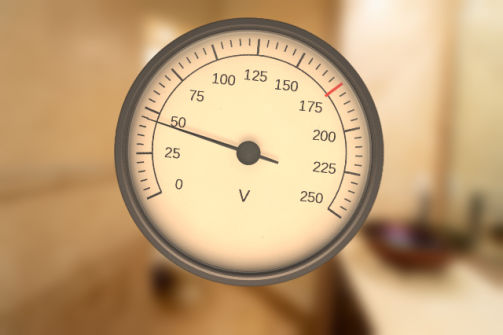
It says 45 V
